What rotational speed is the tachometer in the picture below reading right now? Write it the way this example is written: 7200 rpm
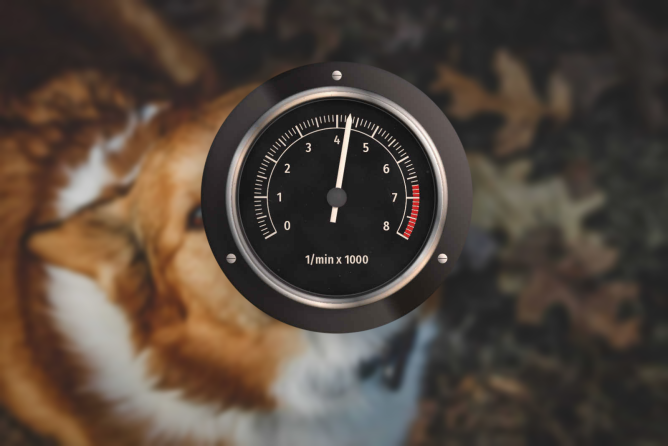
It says 4300 rpm
